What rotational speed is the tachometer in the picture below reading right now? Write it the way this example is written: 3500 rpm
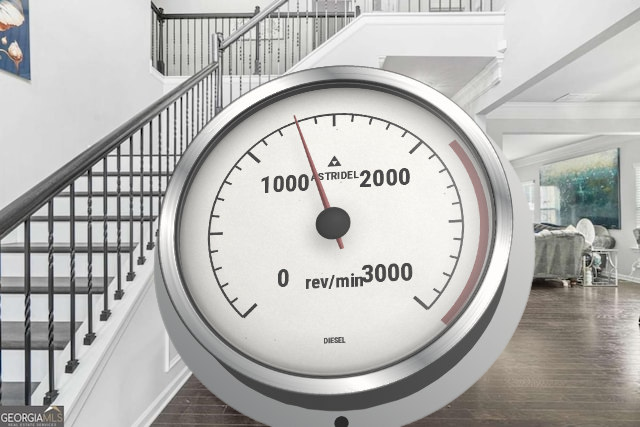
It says 1300 rpm
